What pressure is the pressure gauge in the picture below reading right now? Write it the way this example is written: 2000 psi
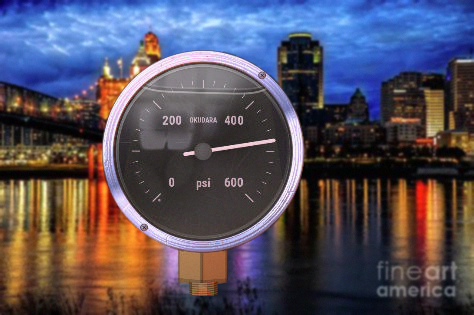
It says 480 psi
